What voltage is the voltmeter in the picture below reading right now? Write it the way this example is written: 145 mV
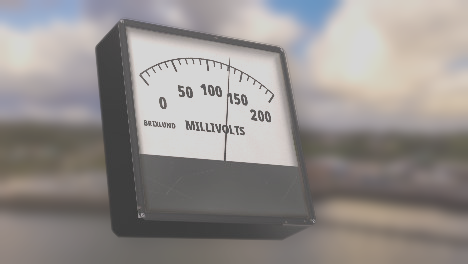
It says 130 mV
